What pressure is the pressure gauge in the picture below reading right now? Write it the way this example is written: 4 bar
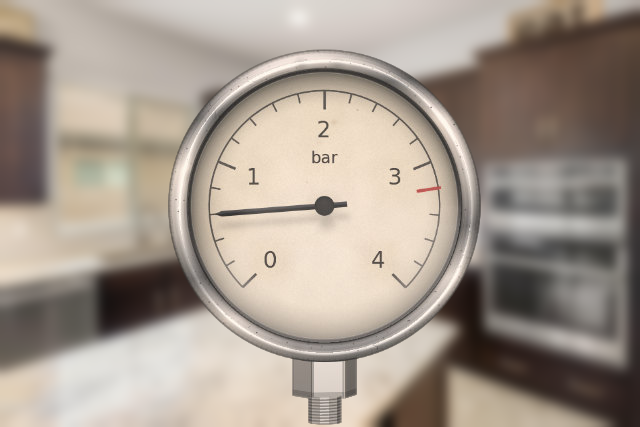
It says 0.6 bar
